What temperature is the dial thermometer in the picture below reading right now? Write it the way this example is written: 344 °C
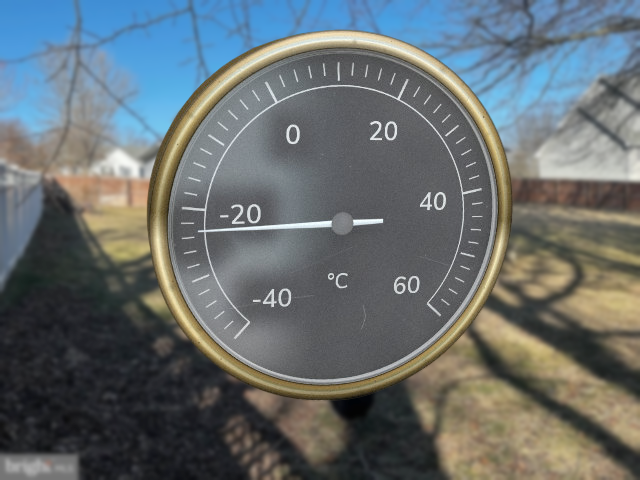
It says -23 °C
